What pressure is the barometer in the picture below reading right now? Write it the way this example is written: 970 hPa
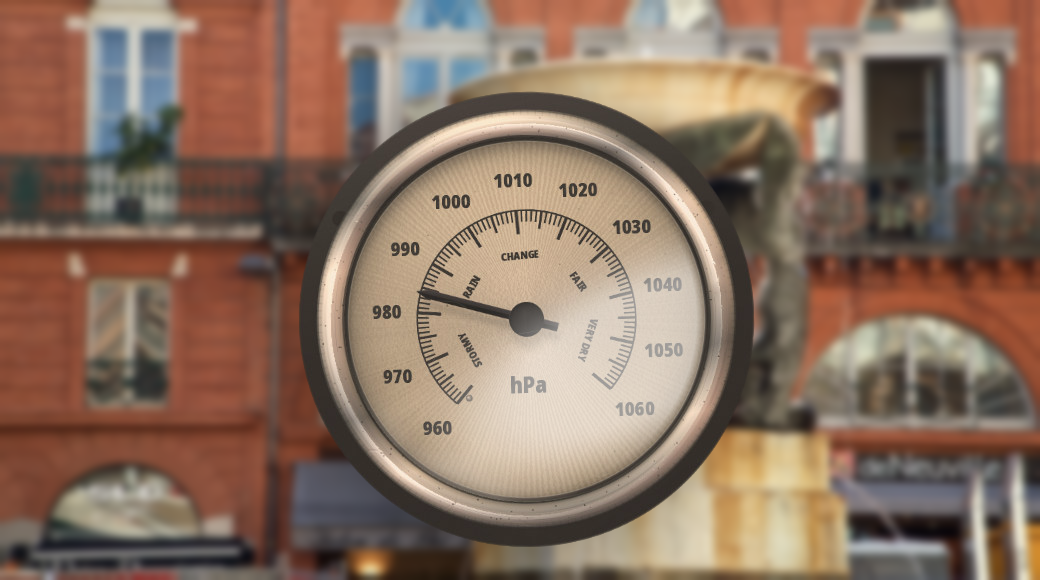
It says 984 hPa
